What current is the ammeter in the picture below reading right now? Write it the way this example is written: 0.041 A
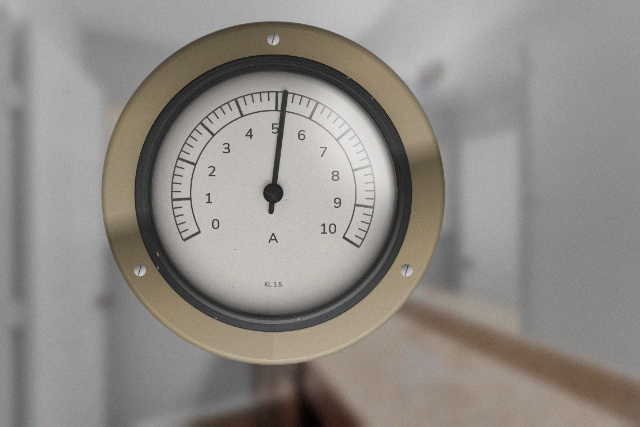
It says 5.2 A
